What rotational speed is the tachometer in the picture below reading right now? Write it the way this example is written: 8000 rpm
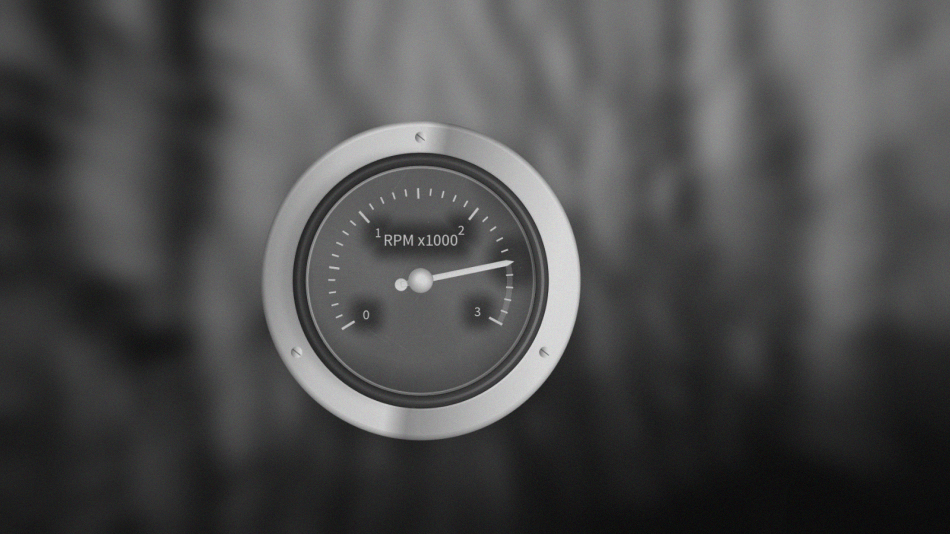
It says 2500 rpm
